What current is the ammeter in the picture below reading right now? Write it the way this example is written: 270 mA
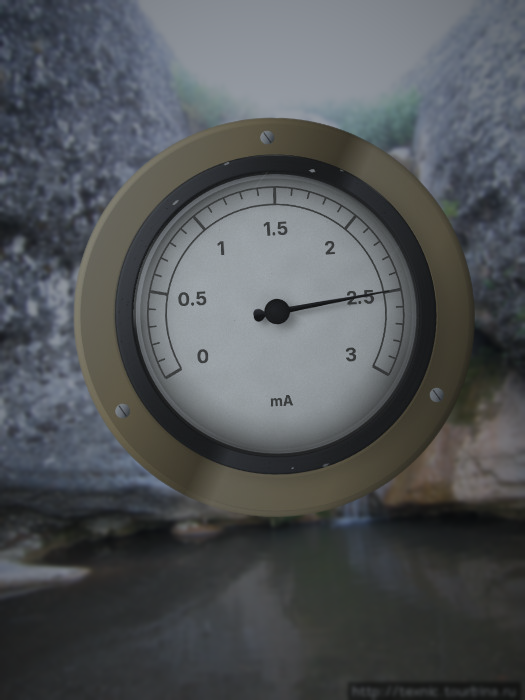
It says 2.5 mA
